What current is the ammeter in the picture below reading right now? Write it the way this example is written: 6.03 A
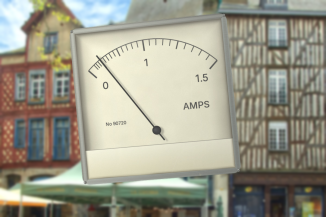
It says 0.5 A
